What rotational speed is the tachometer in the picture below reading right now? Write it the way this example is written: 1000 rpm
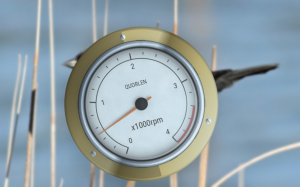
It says 500 rpm
